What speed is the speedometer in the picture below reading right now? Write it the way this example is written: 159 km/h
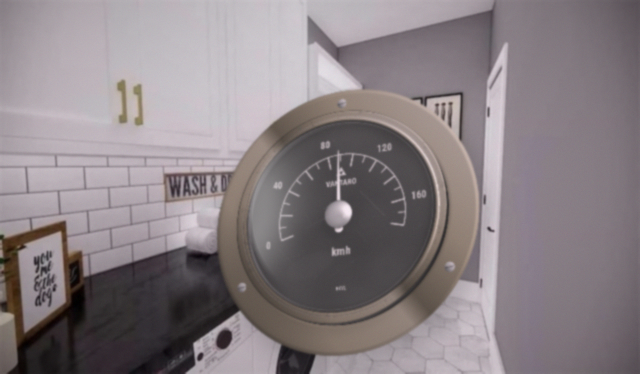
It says 90 km/h
